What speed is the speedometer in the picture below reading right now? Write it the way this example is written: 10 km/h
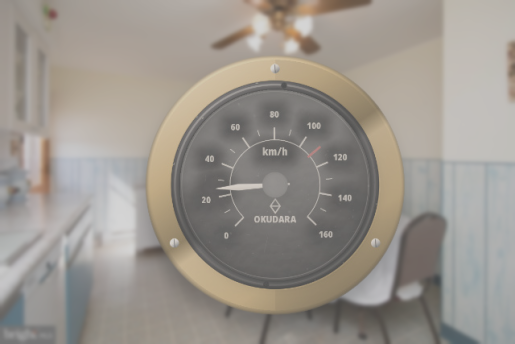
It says 25 km/h
